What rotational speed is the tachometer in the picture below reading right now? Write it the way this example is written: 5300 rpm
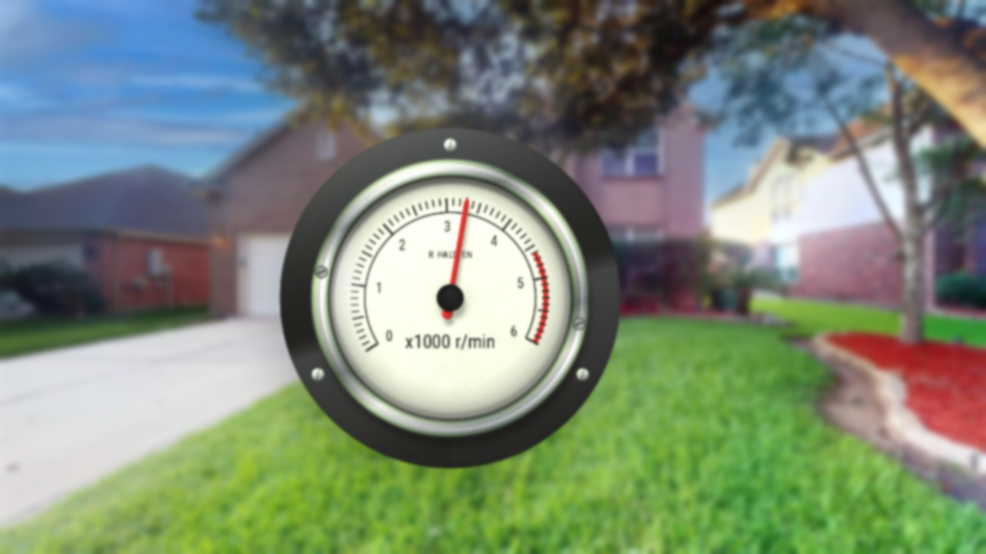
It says 3300 rpm
